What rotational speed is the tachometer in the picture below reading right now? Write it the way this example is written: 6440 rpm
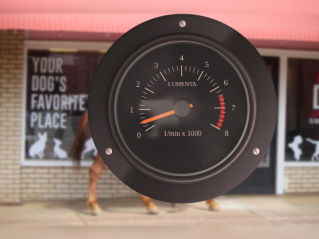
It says 400 rpm
